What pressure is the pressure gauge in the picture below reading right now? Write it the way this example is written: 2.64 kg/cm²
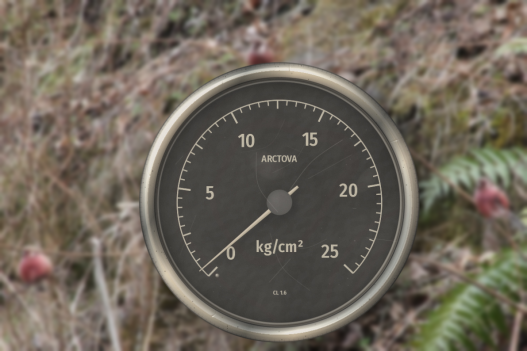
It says 0.5 kg/cm²
